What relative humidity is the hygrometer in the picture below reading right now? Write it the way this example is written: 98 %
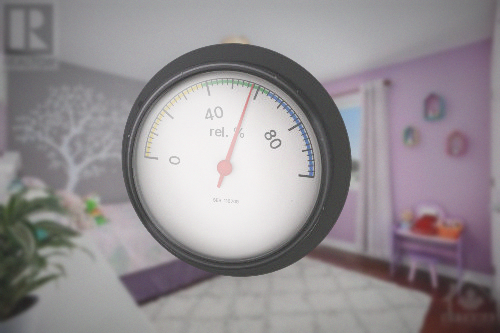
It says 58 %
